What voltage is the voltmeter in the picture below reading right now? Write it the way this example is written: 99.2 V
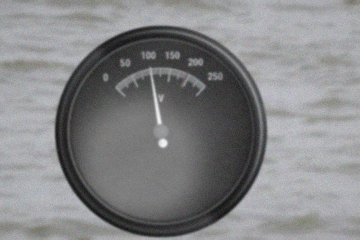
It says 100 V
